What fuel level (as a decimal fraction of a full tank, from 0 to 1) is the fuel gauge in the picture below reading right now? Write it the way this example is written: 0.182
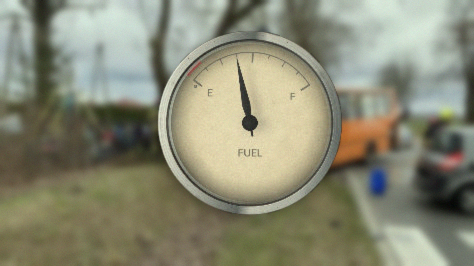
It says 0.375
